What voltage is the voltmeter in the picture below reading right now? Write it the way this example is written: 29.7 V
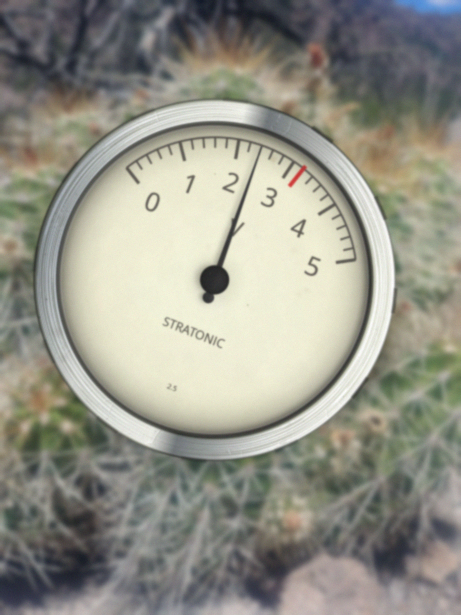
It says 2.4 V
